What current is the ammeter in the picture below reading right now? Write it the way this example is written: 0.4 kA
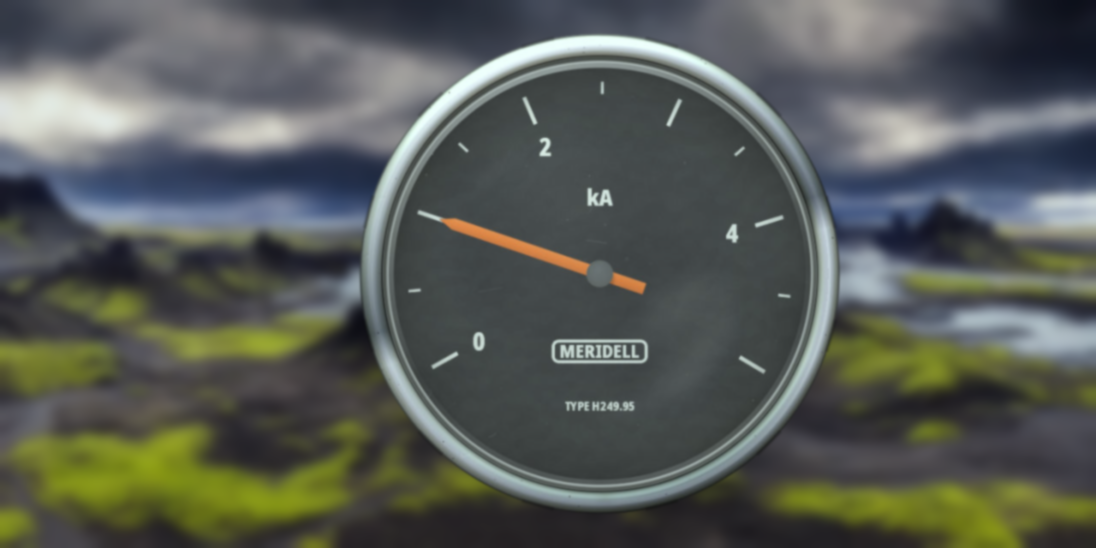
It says 1 kA
